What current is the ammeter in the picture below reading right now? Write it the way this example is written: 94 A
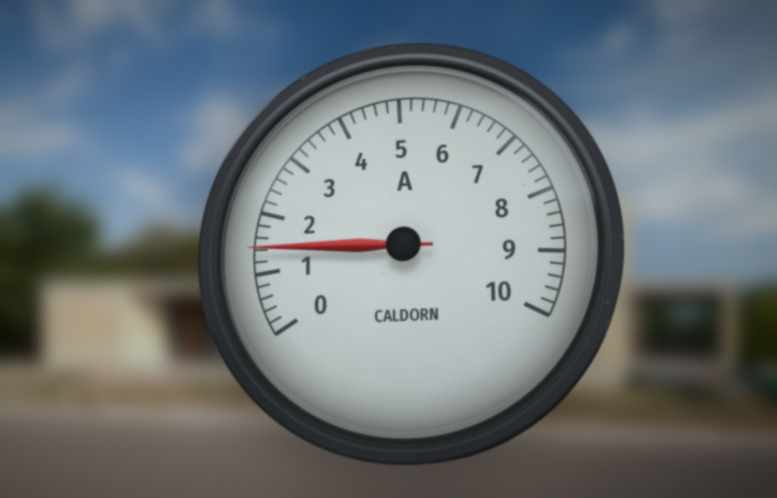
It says 1.4 A
